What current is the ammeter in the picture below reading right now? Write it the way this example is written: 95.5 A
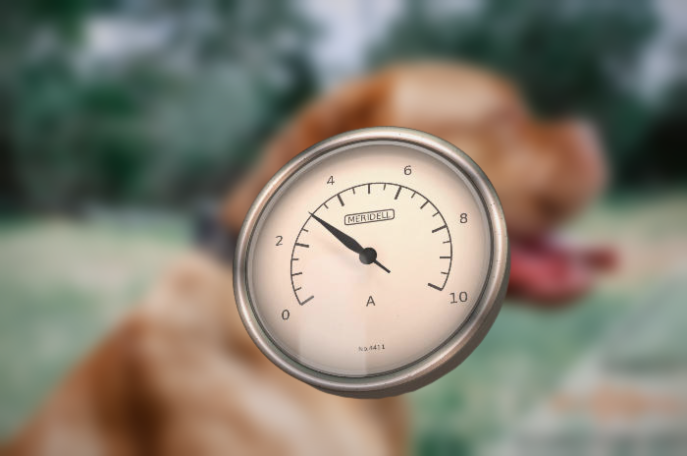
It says 3 A
